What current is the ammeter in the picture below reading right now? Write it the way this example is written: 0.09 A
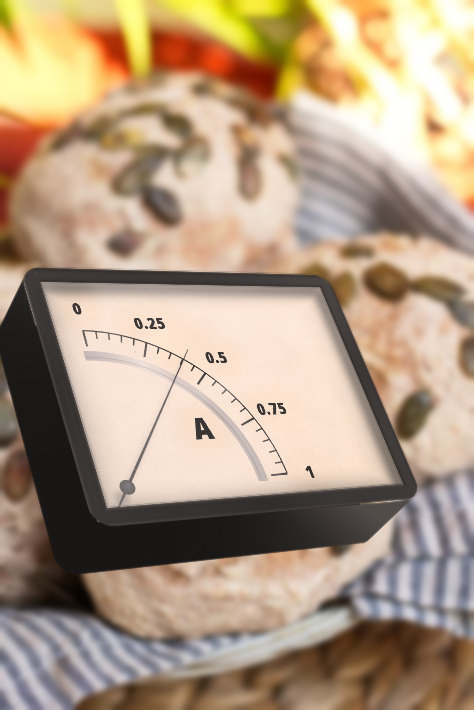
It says 0.4 A
